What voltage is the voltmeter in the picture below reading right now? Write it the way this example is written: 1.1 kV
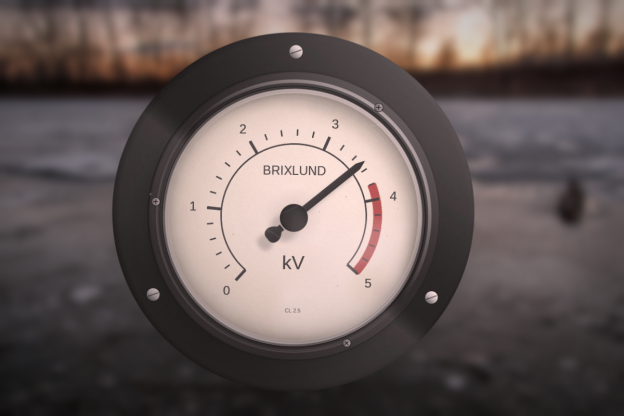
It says 3.5 kV
